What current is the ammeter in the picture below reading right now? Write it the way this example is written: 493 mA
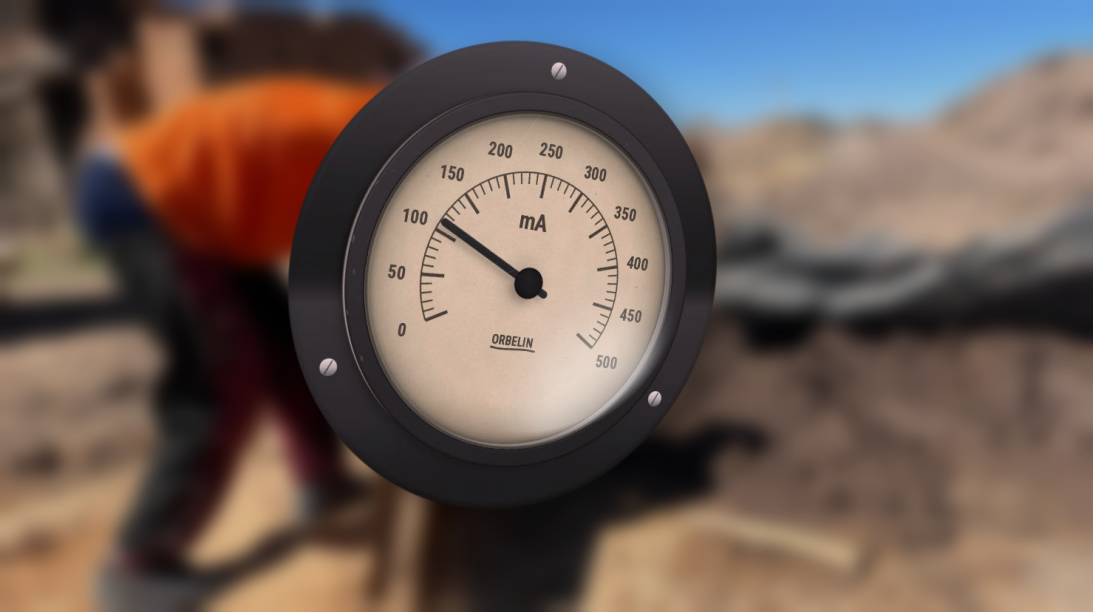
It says 110 mA
